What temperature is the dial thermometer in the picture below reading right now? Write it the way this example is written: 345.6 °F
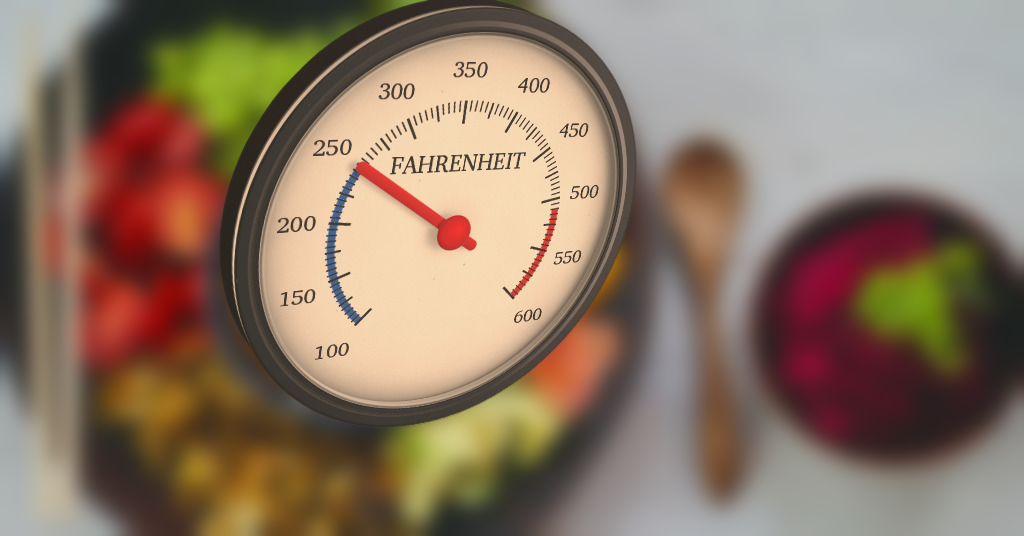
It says 250 °F
